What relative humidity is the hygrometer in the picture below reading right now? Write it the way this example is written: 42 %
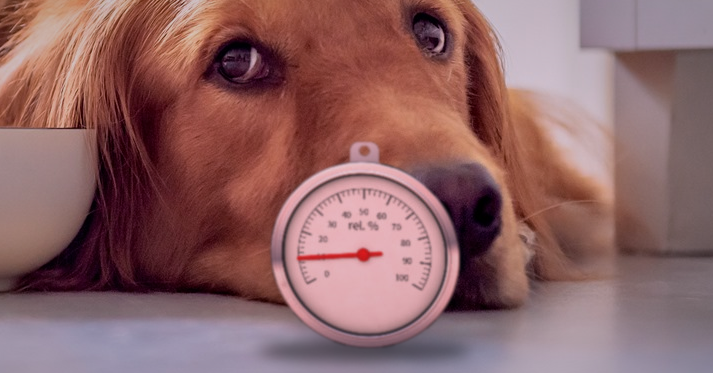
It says 10 %
